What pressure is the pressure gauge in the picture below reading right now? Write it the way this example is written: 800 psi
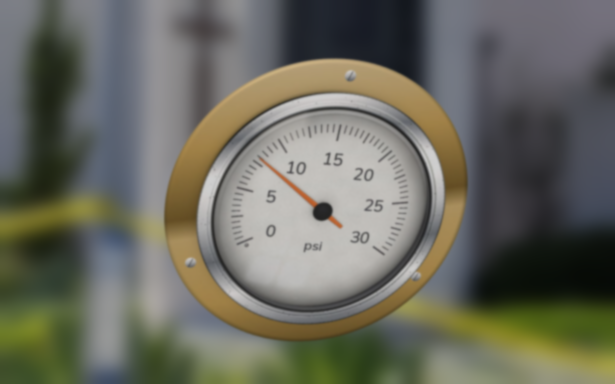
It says 8 psi
